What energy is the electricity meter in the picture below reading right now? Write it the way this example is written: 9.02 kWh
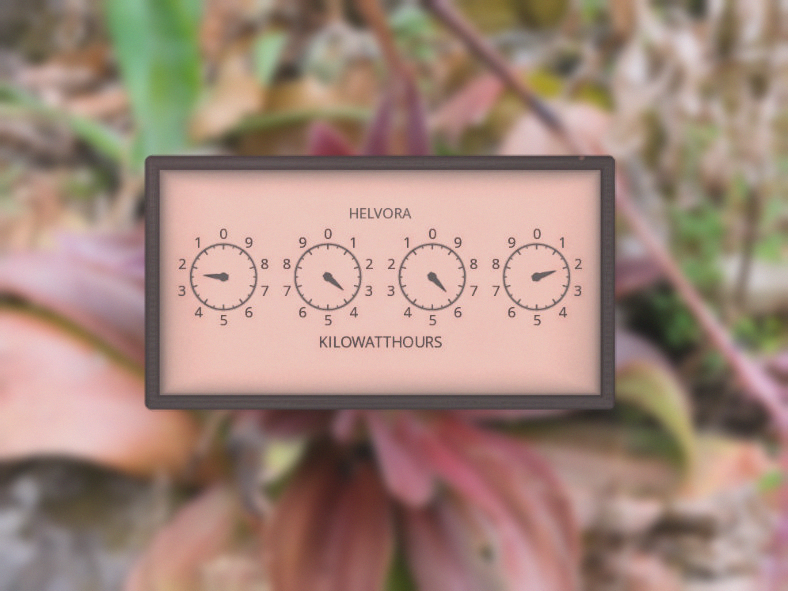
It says 2362 kWh
